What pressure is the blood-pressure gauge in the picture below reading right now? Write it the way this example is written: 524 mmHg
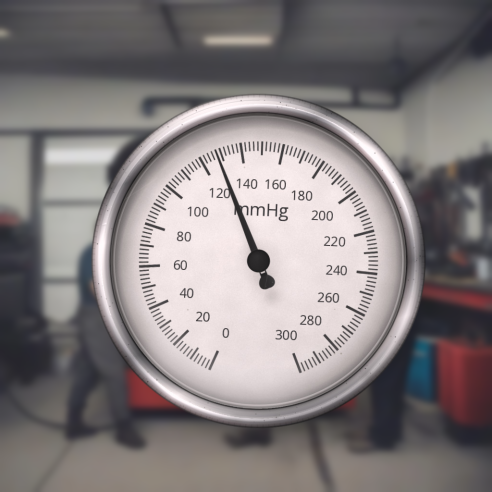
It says 128 mmHg
